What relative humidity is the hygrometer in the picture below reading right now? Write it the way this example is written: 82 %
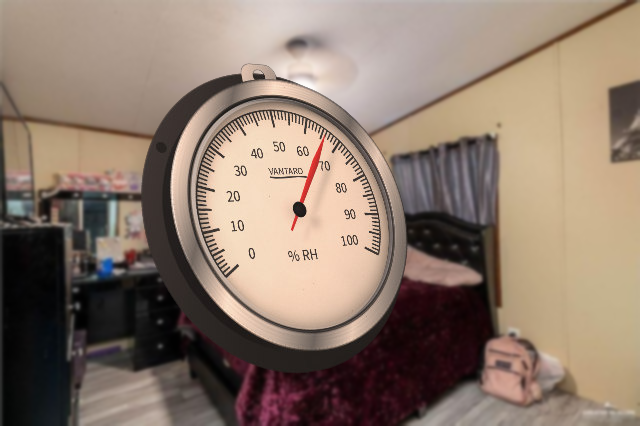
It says 65 %
